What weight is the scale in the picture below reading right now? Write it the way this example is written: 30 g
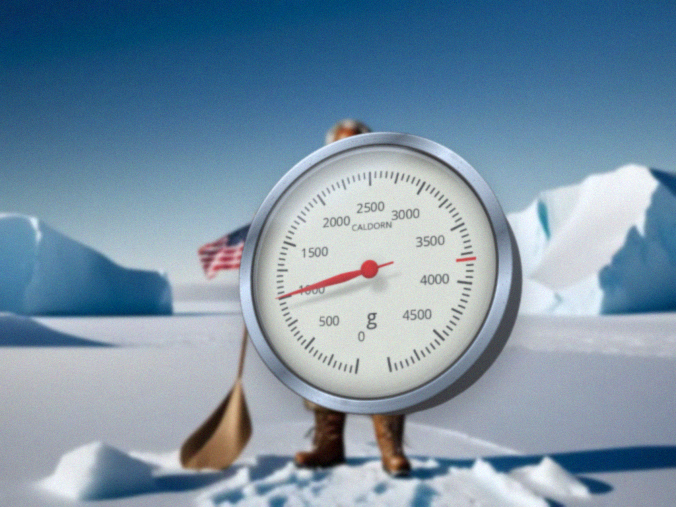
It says 1000 g
